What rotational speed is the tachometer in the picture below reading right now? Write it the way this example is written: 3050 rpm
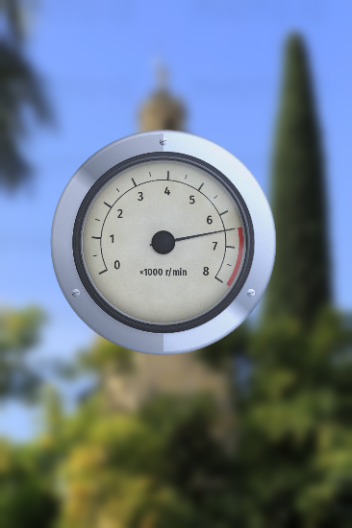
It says 6500 rpm
